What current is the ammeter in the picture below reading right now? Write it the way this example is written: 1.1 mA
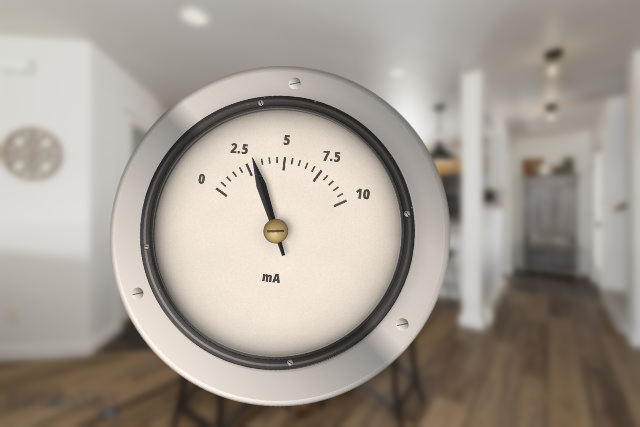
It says 3 mA
